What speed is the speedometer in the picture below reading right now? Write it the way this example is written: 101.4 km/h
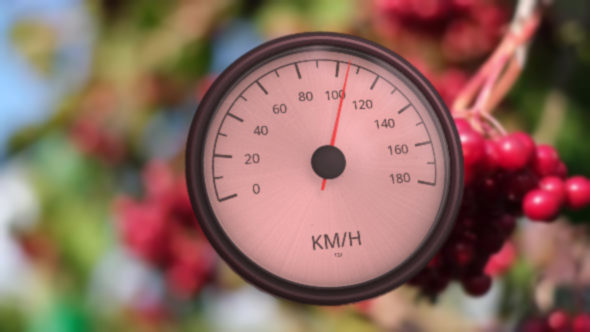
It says 105 km/h
